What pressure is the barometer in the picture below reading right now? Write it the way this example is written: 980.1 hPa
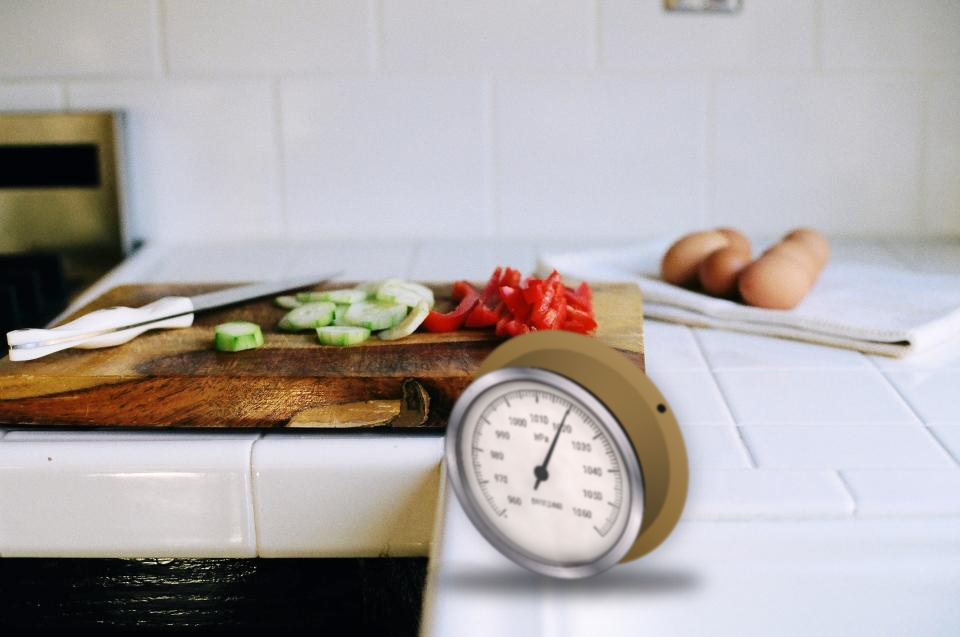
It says 1020 hPa
